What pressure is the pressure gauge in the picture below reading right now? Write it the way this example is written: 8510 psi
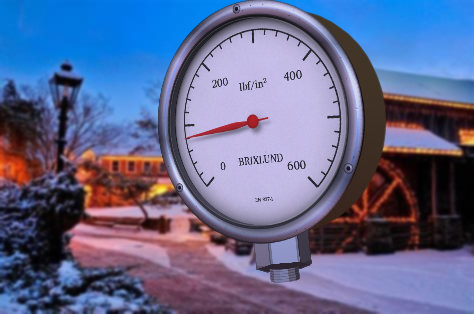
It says 80 psi
